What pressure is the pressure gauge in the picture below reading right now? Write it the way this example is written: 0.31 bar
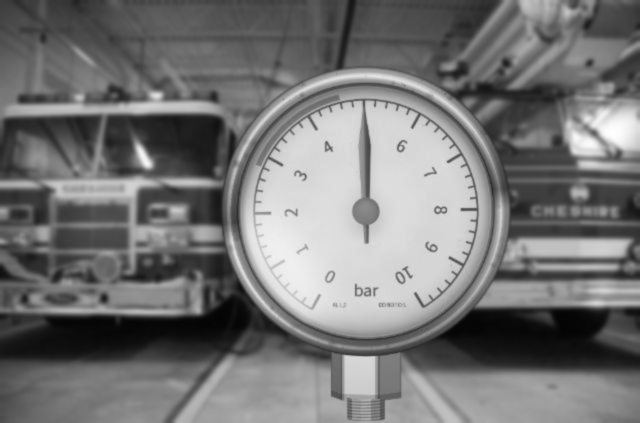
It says 5 bar
